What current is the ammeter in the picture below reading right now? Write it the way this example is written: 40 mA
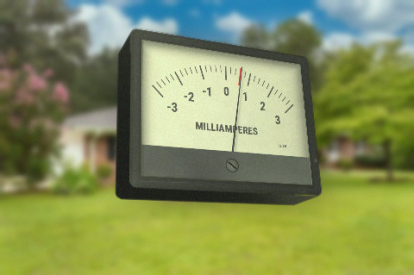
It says 0.6 mA
